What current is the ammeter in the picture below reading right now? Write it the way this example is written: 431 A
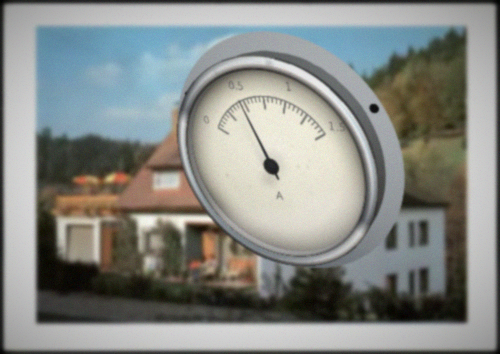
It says 0.5 A
